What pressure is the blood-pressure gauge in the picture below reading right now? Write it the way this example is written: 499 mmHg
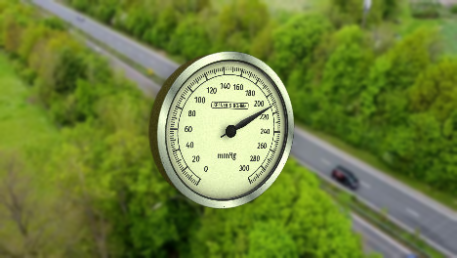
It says 210 mmHg
